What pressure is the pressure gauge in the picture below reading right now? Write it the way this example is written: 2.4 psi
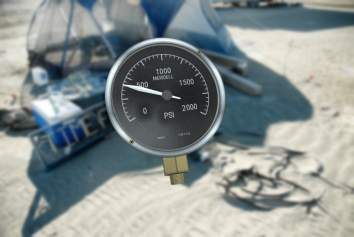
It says 400 psi
